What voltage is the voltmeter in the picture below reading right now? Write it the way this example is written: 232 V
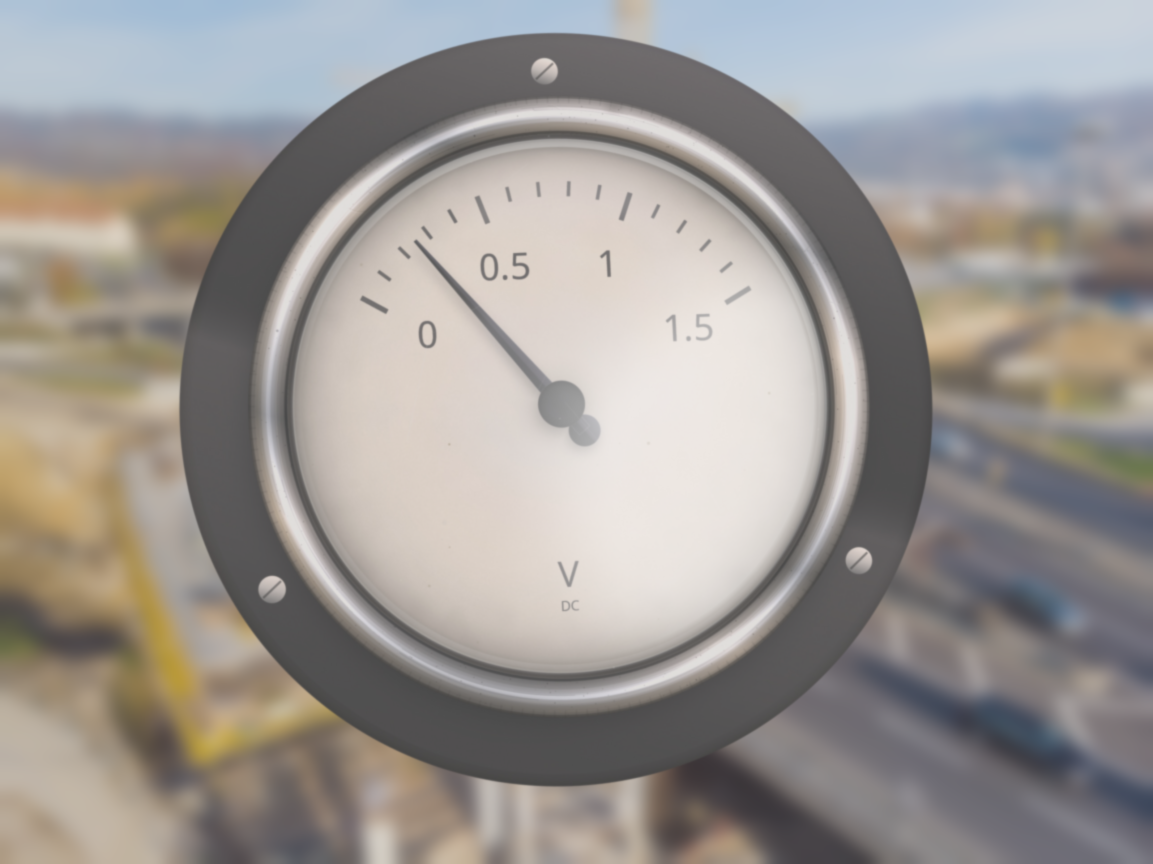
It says 0.25 V
